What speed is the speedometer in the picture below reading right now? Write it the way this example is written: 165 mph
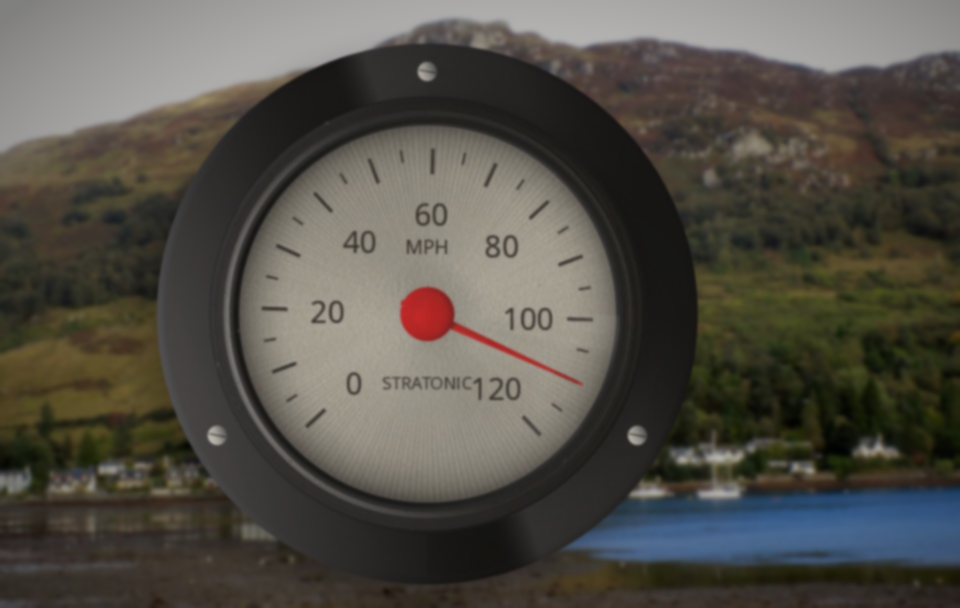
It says 110 mph
